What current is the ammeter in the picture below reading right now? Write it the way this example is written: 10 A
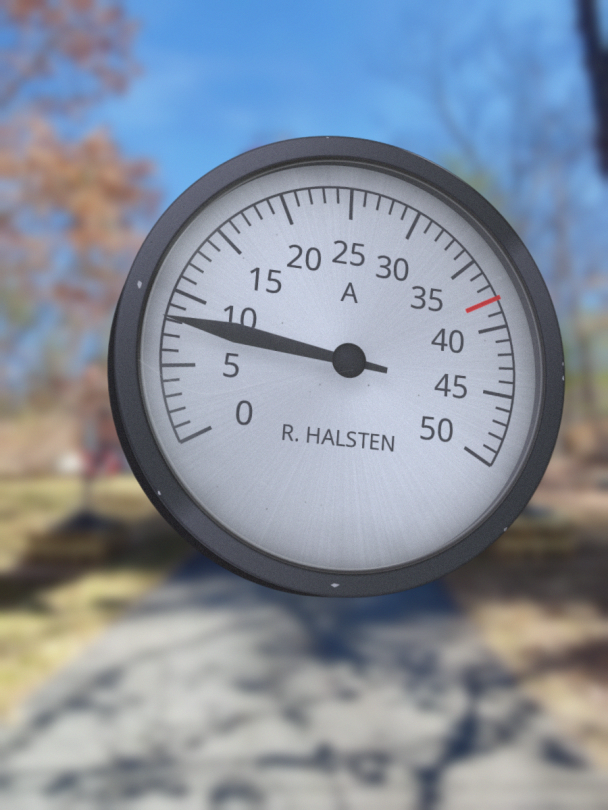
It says 8 A
